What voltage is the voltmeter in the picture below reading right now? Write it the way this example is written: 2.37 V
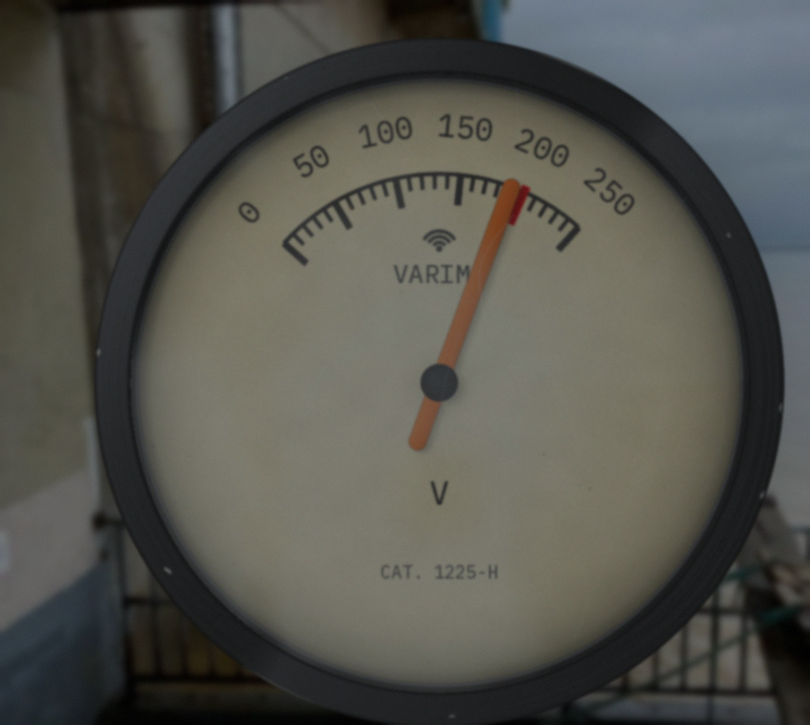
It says 190 V
